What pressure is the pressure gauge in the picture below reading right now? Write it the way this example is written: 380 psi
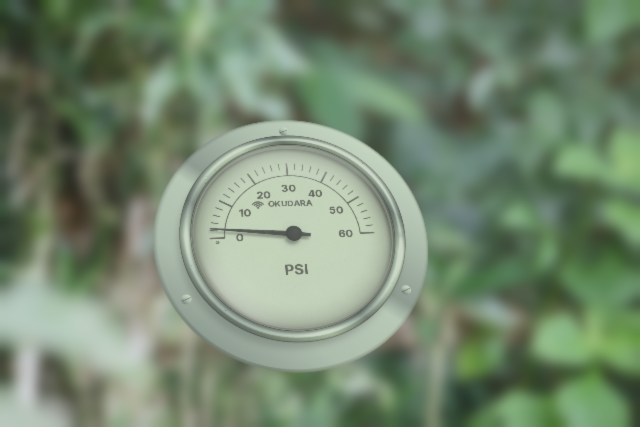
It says 2 psi
